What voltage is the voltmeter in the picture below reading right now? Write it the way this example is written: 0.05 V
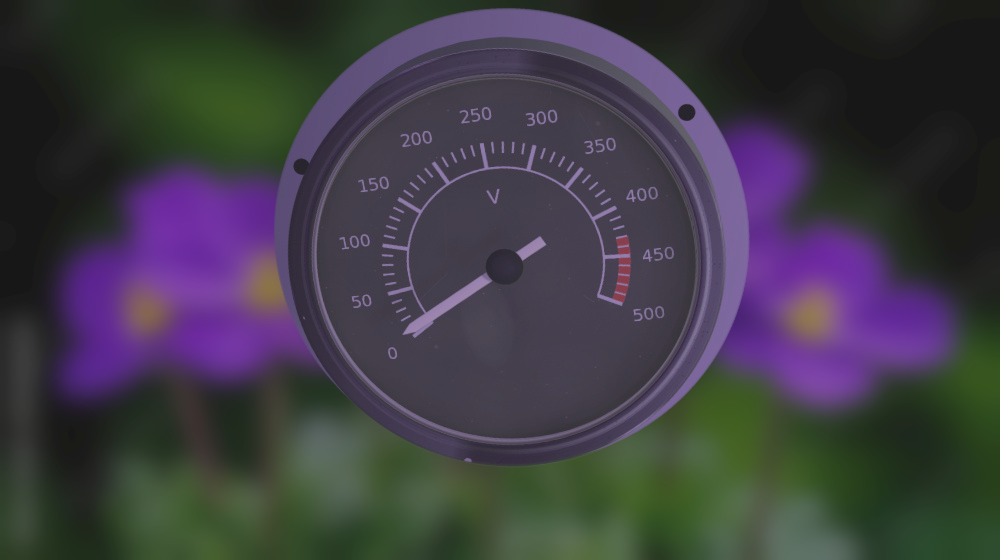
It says 10 V
